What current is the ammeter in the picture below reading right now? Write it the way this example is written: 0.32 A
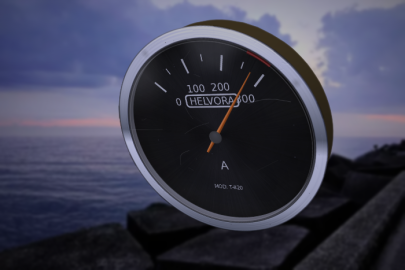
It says 275 A
